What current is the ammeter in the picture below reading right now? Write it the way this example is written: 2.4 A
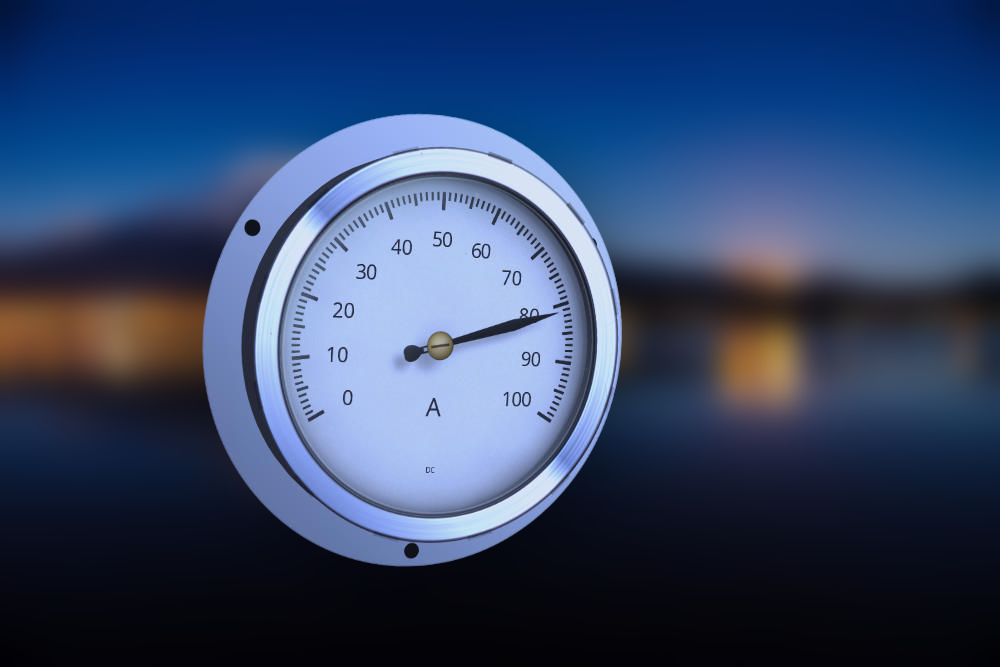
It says 81 A
